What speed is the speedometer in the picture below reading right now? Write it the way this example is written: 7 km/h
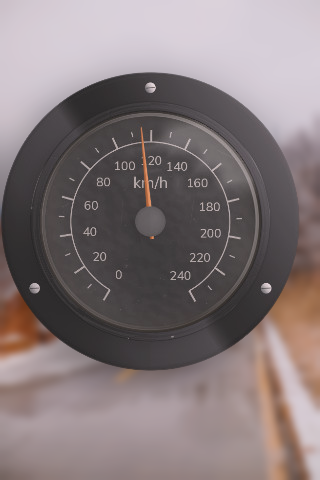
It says 115 km/h
